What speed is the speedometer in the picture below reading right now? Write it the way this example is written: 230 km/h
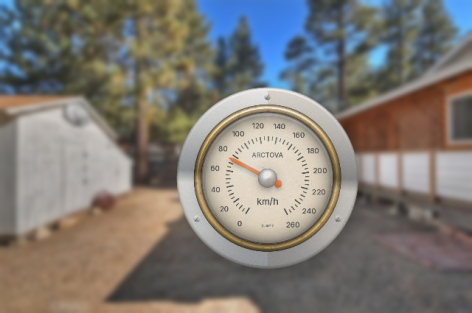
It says 75 km/h
